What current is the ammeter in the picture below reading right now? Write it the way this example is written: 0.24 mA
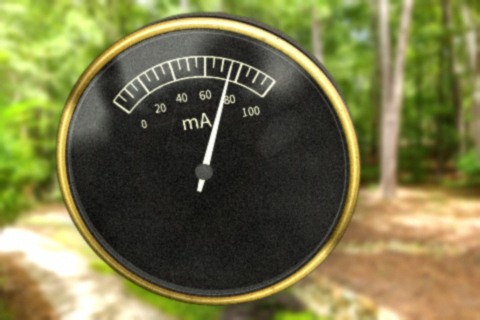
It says 75 mA
